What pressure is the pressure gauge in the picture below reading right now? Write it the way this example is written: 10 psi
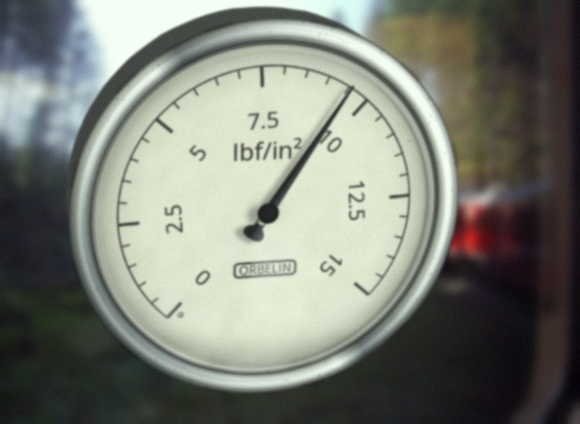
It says 9.5 psi
